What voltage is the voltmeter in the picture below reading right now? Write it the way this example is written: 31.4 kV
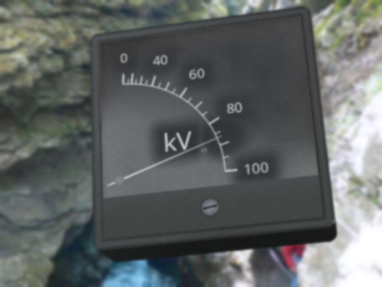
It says 87.5 kV
